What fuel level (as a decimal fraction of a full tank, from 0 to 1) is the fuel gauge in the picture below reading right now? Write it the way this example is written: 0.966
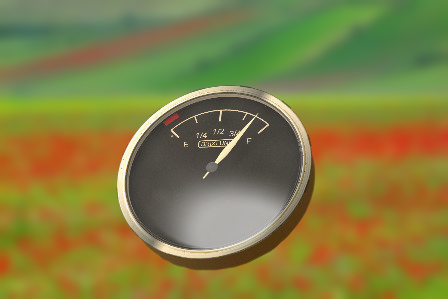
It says 0.875
